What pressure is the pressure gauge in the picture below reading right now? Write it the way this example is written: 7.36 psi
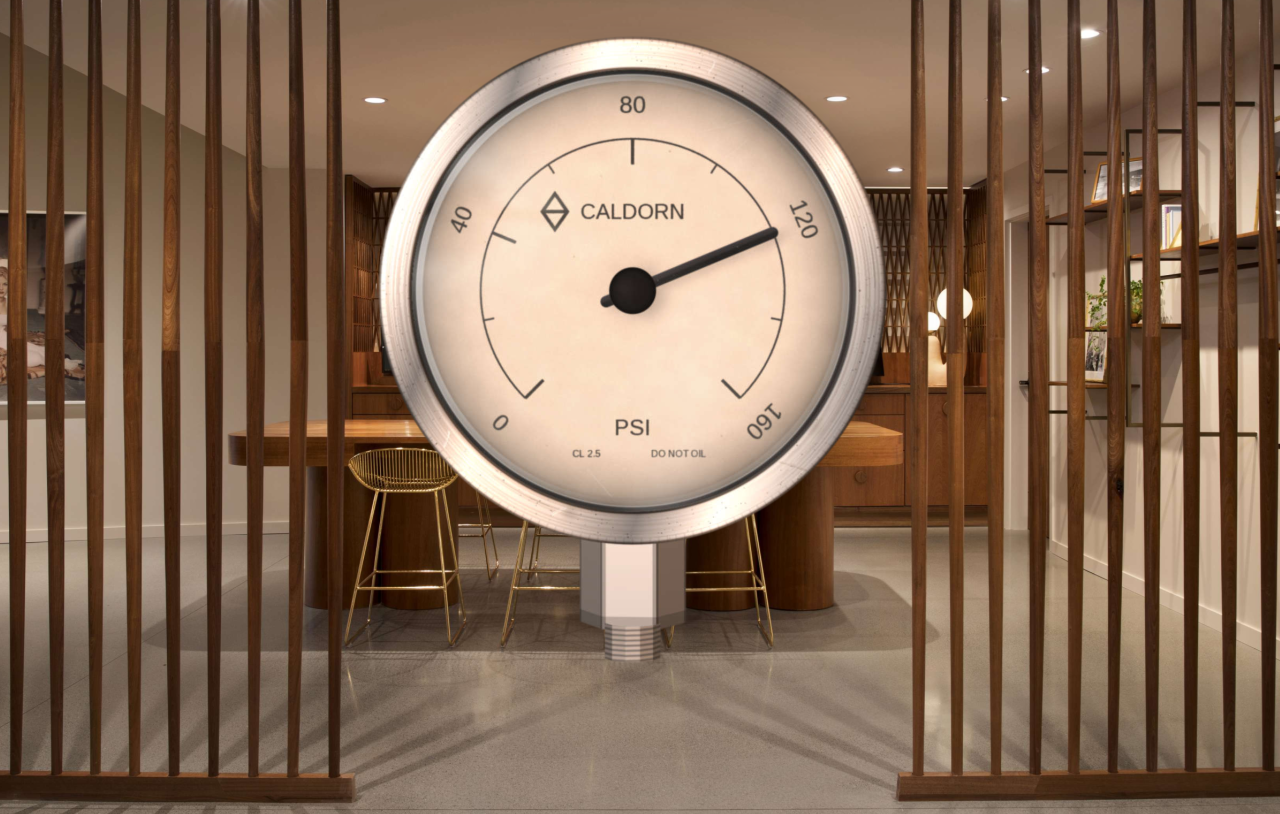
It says 120 psi
